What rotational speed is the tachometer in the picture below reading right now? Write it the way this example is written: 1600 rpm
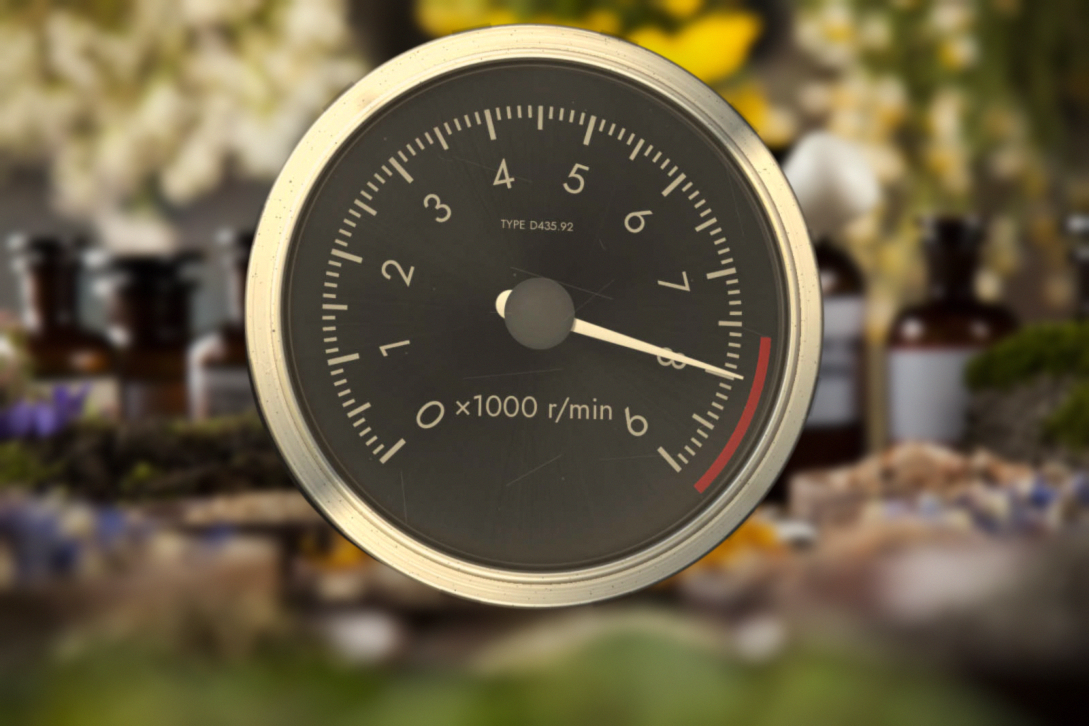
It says 8000 rpm
